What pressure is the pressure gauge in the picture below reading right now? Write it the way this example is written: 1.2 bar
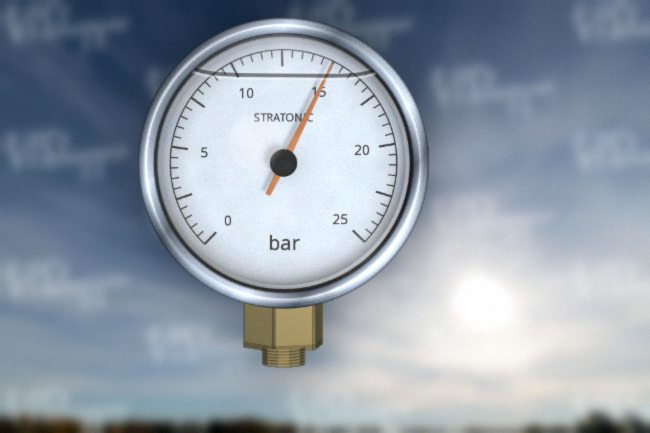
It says 15 bar
